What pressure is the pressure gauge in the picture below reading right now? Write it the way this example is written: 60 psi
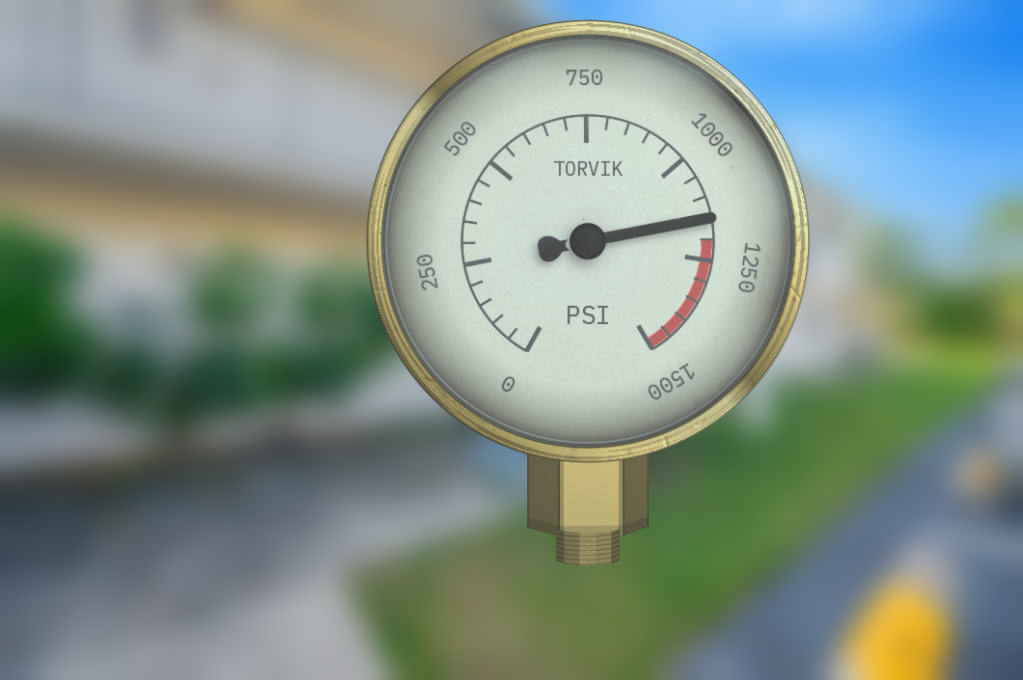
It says 1150 psi
